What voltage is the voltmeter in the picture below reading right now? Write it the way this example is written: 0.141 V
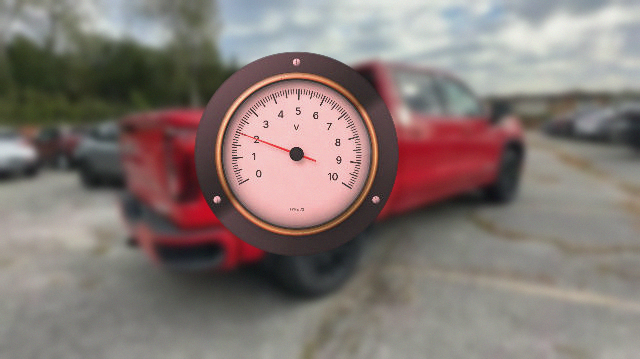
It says 2 V
